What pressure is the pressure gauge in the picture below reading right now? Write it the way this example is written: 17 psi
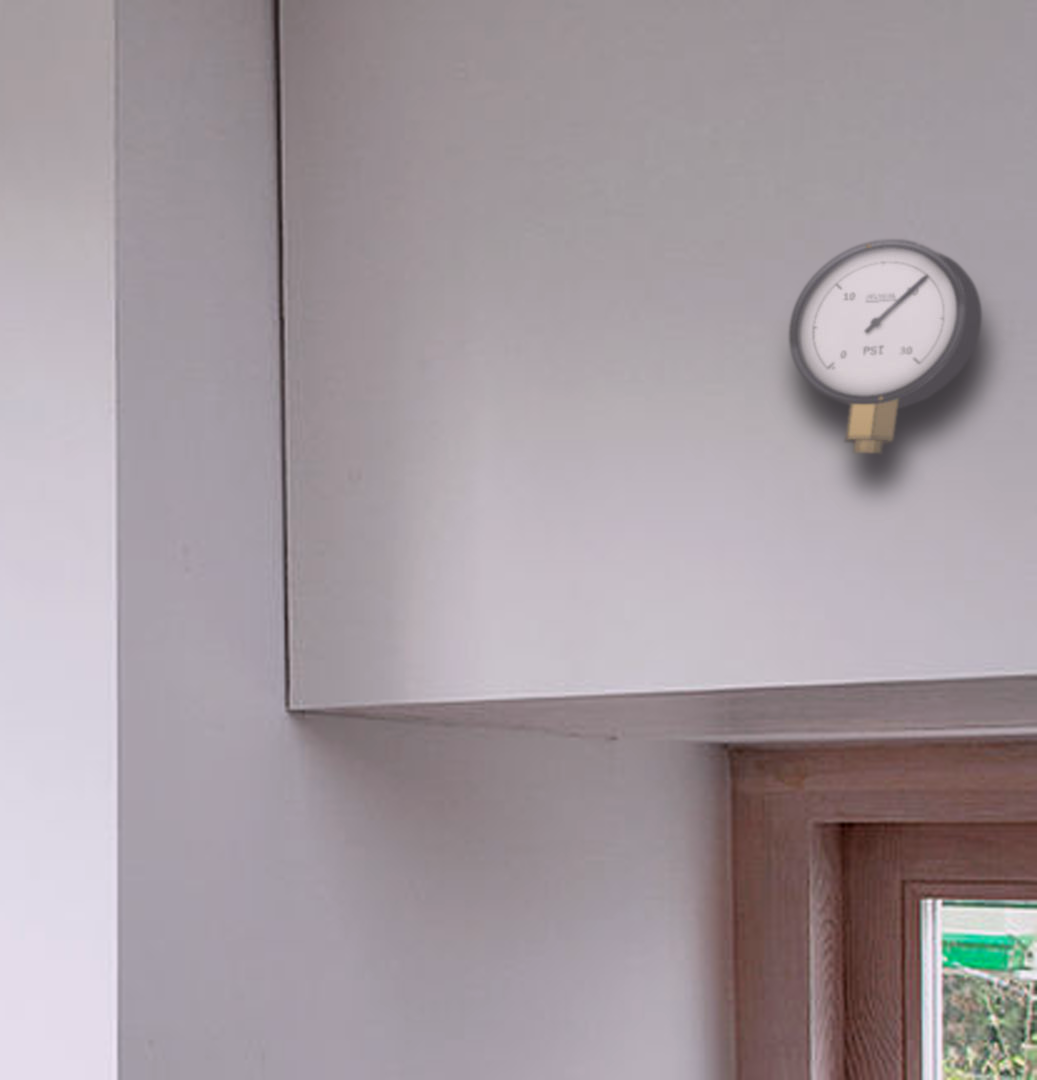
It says 20 psi
